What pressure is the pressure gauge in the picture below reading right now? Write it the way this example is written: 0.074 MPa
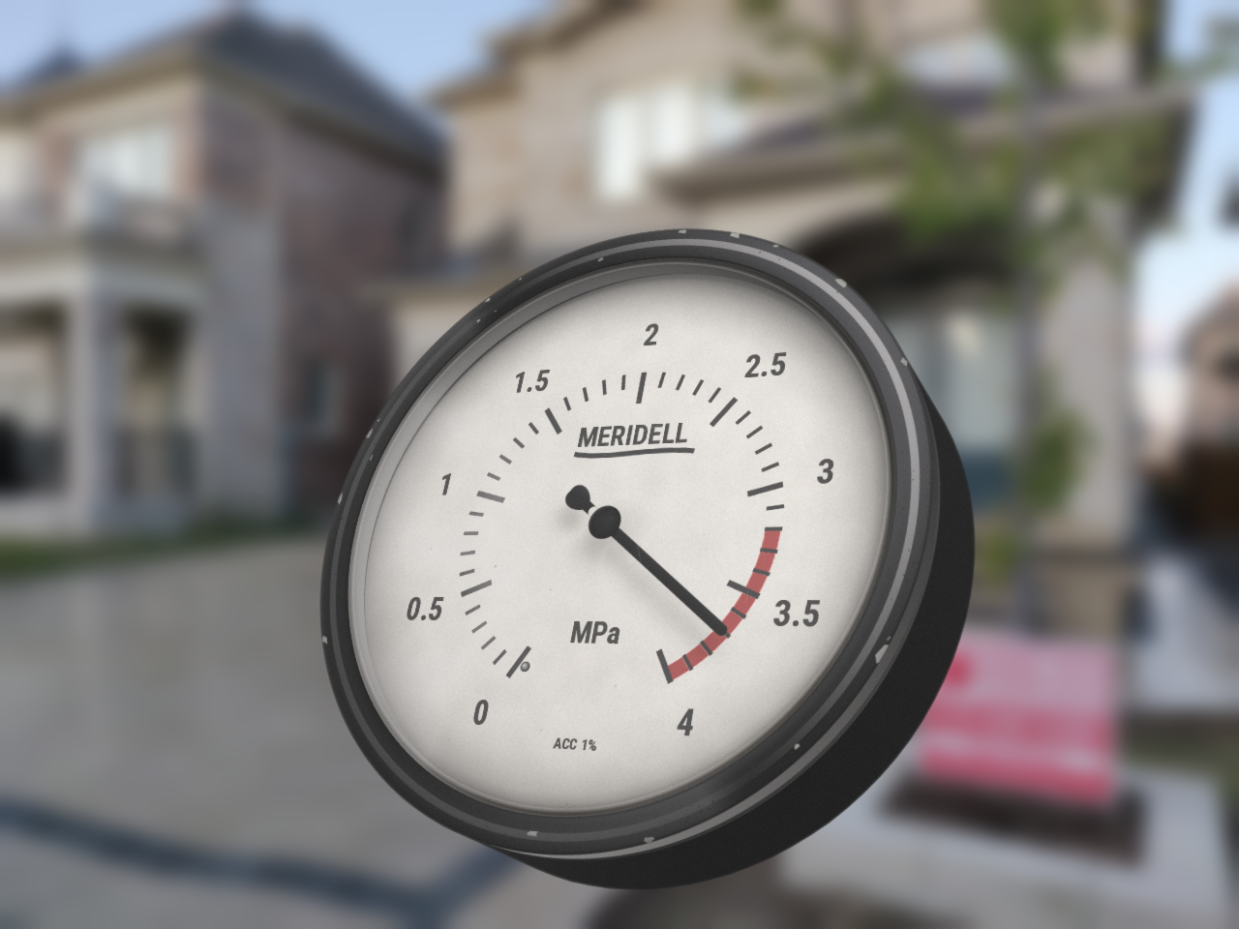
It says 3.7 MPa
